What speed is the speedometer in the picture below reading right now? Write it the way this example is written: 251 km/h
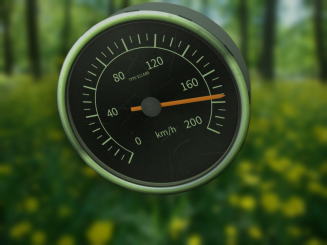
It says 175 km/h
